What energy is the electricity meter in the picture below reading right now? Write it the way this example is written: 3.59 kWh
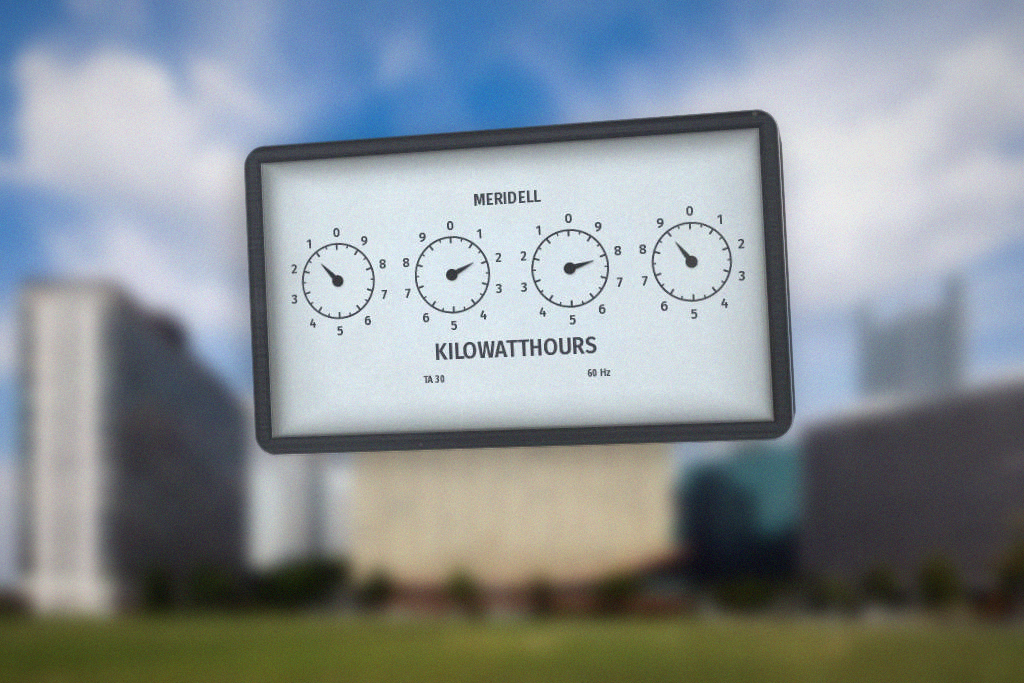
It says 1179 kWh
